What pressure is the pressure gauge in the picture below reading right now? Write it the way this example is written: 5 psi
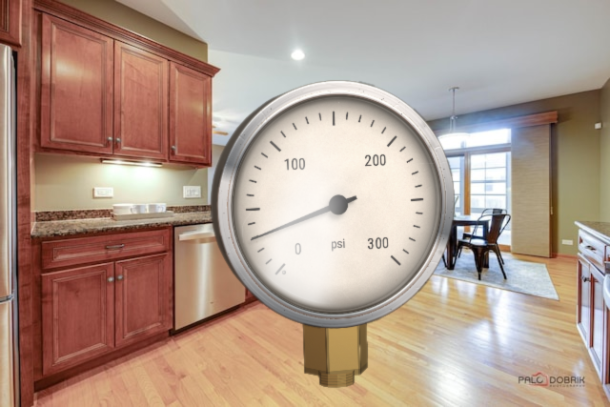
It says 30 psi
